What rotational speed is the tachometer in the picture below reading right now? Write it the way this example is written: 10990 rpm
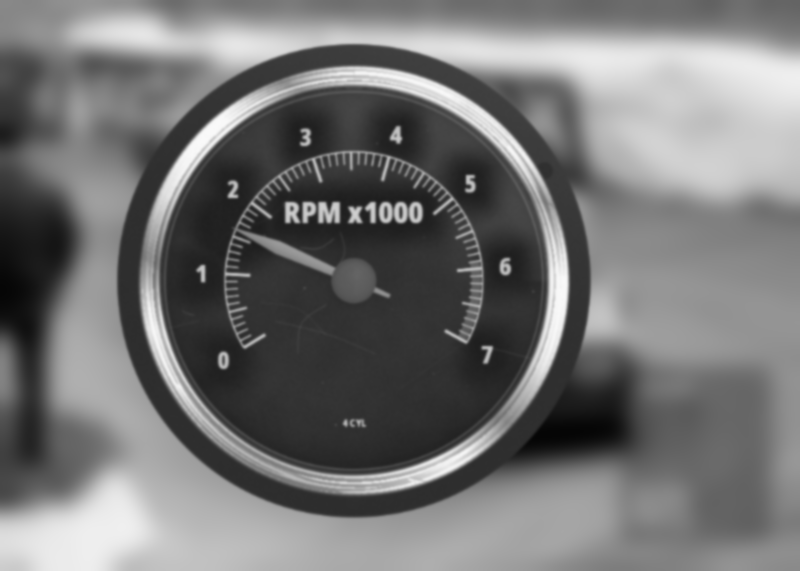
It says 1600 rpm
